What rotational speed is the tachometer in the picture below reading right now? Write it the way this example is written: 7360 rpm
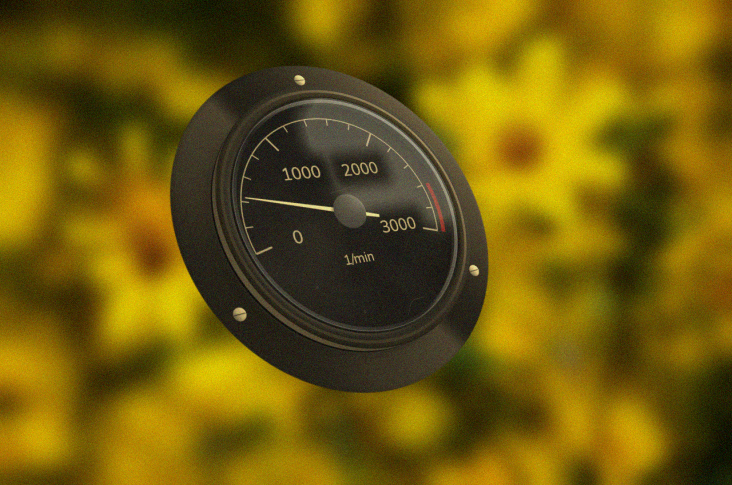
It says 400 rpm
